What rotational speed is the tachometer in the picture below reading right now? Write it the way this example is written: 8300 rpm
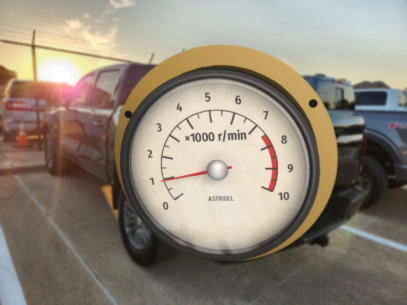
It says 1000 rpm
